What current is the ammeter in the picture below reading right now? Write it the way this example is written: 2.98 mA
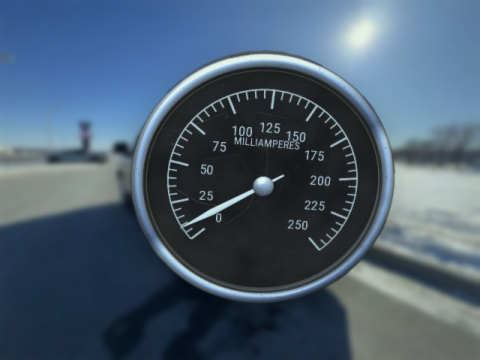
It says 10 mA
